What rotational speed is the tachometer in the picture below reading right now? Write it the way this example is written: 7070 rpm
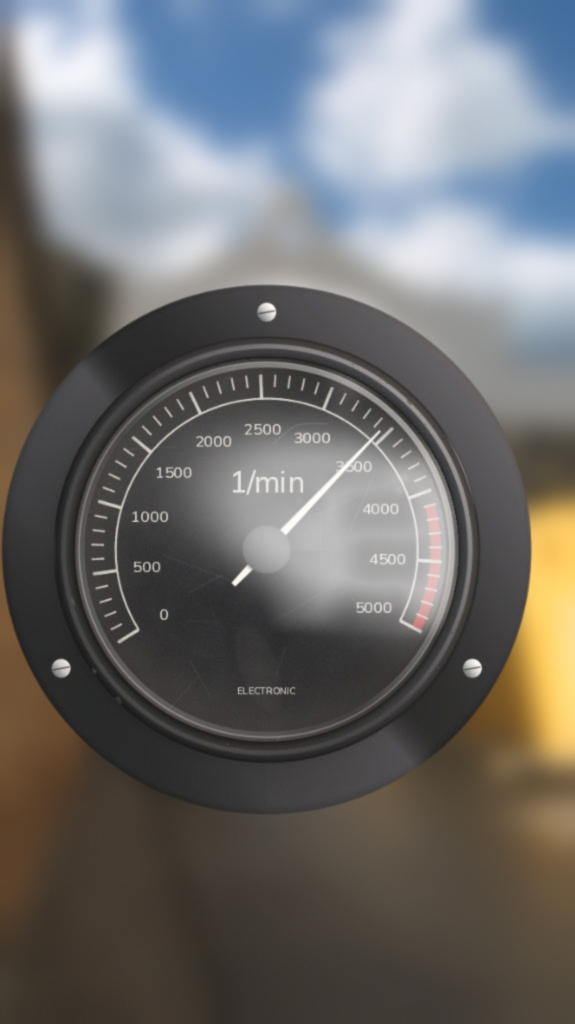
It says 3450 rpm
